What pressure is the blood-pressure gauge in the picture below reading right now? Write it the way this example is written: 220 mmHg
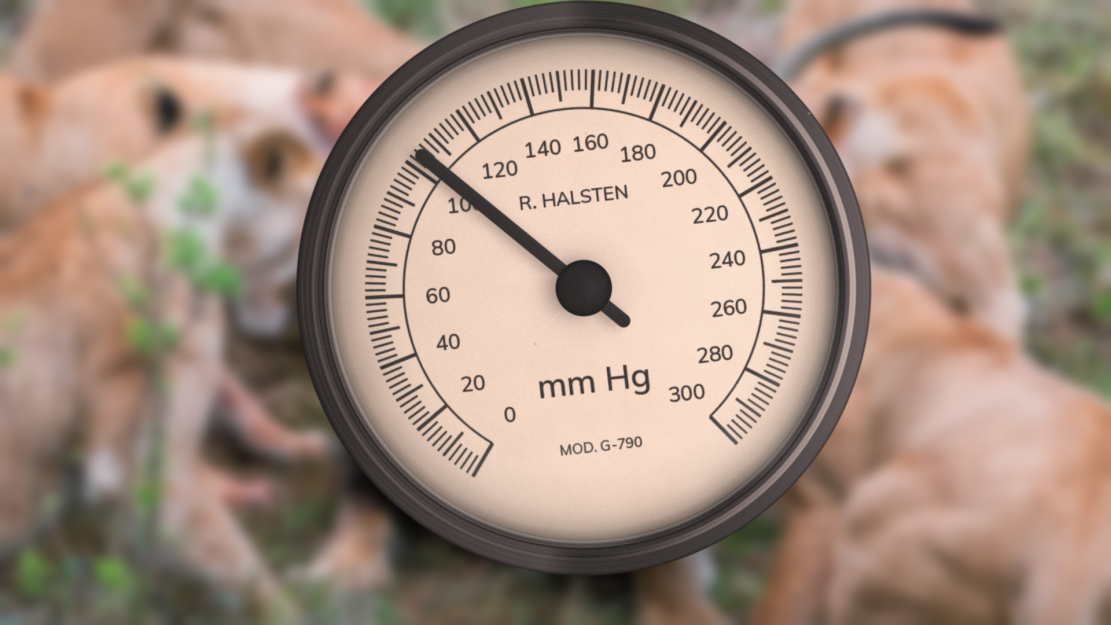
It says 104 mmHg
